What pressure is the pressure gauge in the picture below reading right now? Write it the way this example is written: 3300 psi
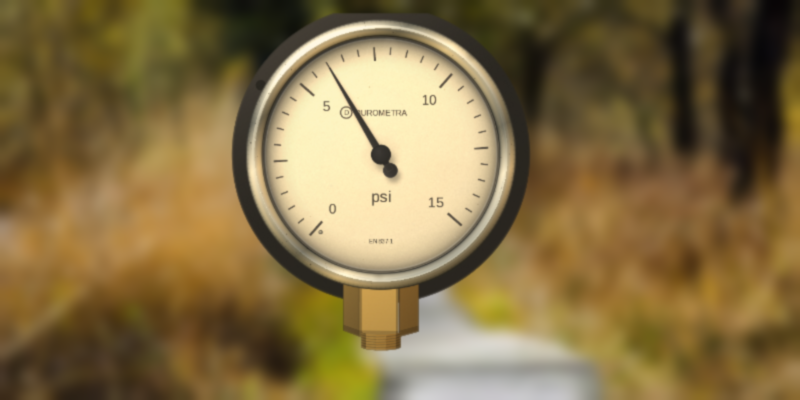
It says 6 psi
